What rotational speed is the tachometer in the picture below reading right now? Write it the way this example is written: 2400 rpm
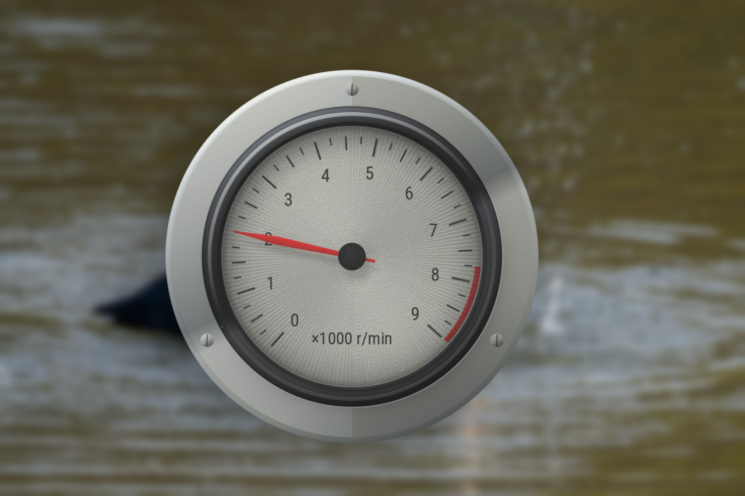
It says 2000 rpm
